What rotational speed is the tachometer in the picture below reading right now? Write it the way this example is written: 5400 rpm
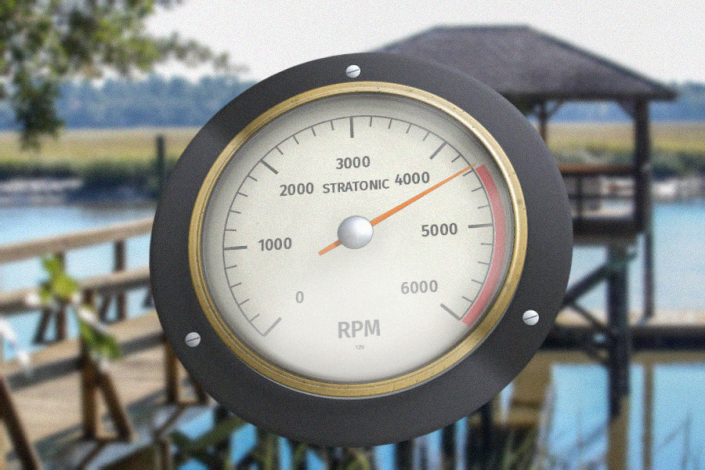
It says 4400 rpm
